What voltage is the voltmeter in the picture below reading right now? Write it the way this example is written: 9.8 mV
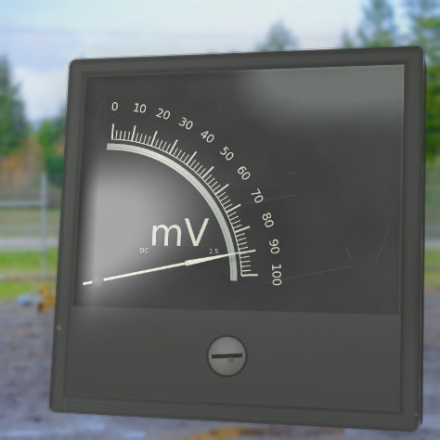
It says 90 mV
